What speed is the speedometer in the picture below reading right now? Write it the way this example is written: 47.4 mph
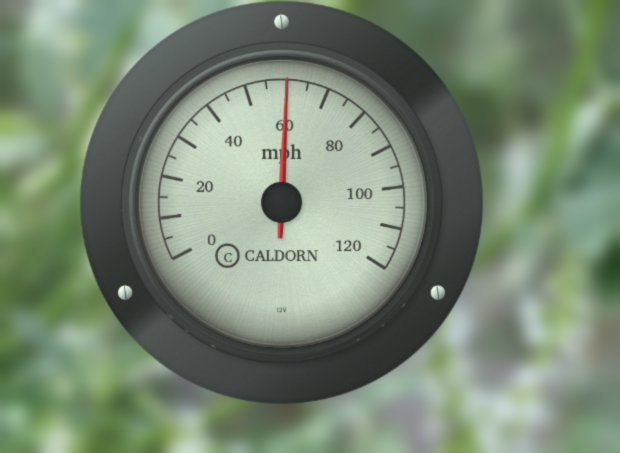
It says 60 mph
